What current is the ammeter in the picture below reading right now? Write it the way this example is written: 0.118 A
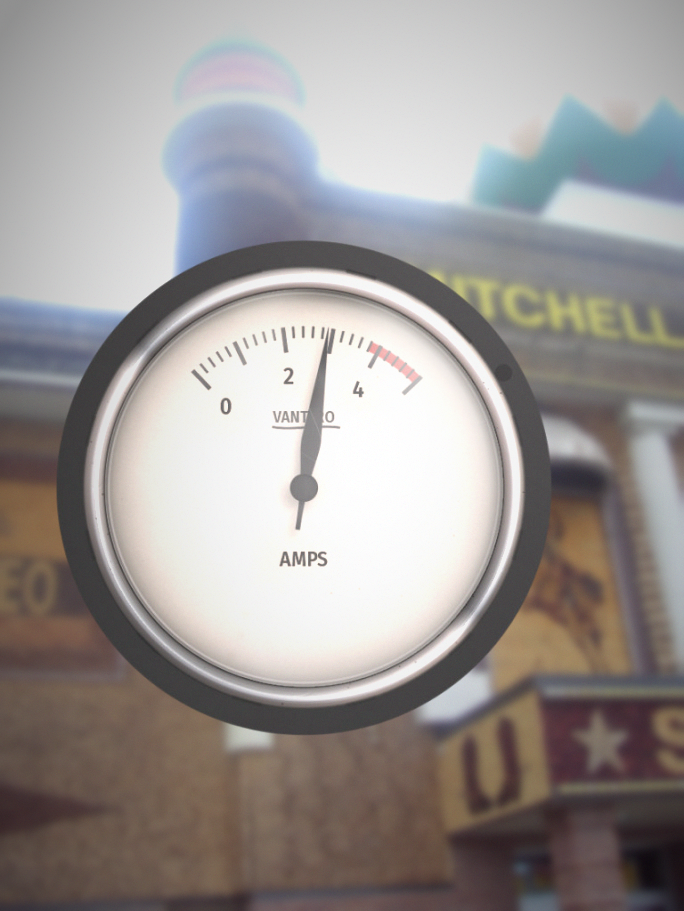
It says 2.9 A
